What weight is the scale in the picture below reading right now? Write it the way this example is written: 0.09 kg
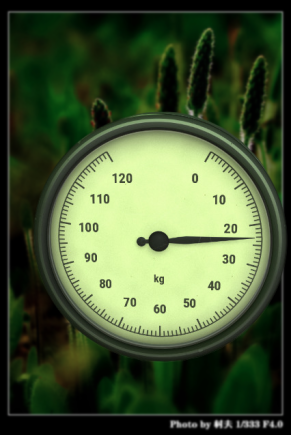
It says 23 kg
